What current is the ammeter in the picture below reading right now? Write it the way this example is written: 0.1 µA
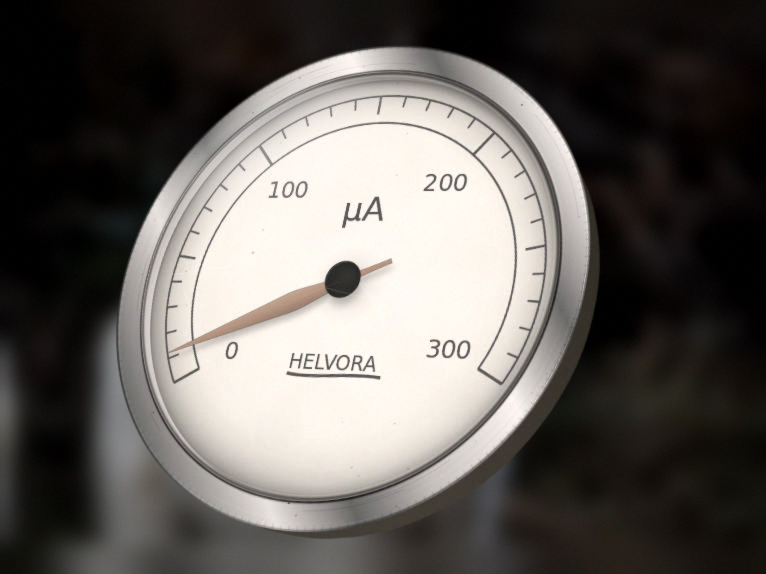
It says 10 µA
